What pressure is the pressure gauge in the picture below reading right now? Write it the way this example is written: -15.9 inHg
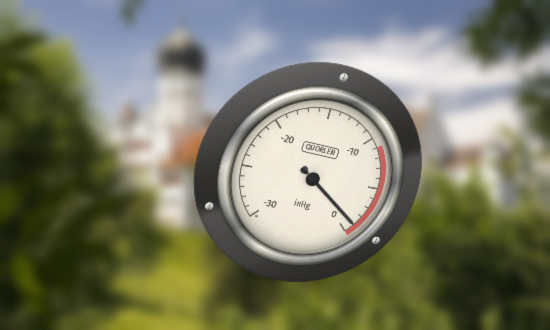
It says -1 inHg
